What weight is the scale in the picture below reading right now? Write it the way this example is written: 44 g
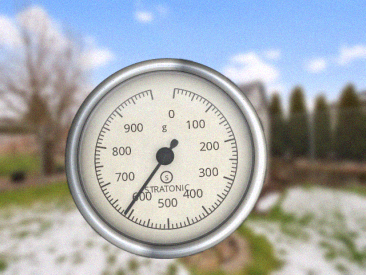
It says 610 g
